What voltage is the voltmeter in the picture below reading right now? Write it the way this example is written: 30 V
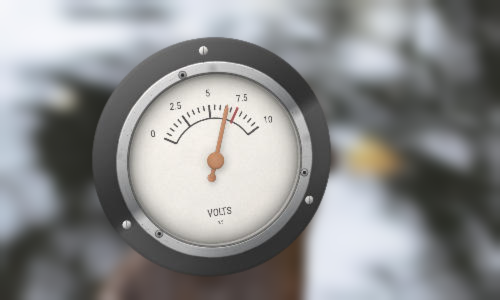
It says 6.5 V
